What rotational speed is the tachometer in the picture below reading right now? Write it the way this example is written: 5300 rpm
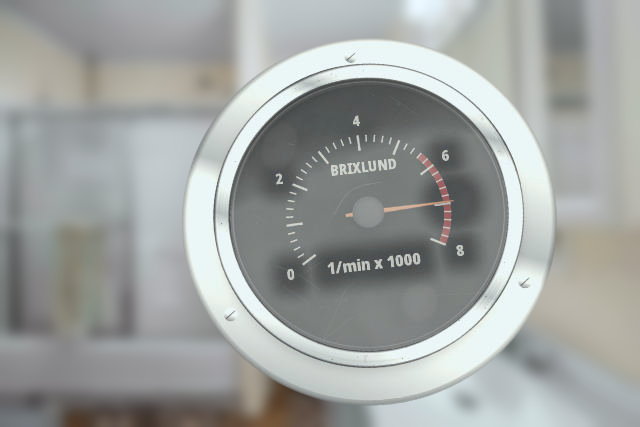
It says 7000 rpm
